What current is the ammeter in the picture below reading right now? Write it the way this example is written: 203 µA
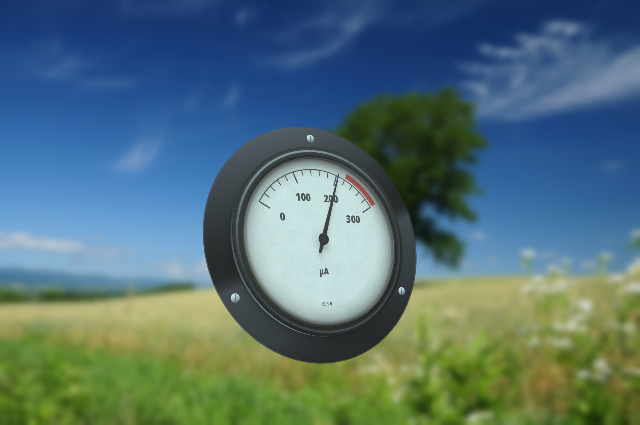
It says 200 µA
